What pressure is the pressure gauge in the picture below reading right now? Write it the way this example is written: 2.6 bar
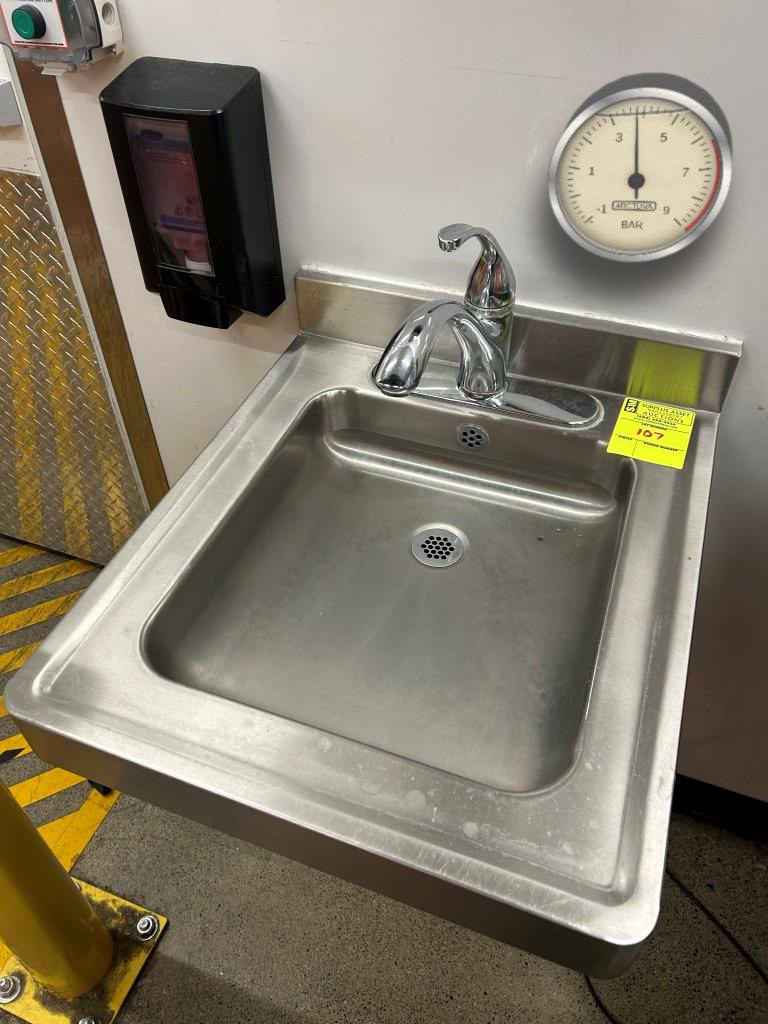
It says 3.8 bar
